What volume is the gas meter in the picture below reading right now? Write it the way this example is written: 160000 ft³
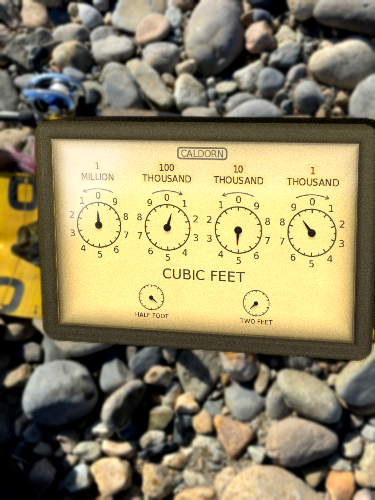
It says 4900 ft³
